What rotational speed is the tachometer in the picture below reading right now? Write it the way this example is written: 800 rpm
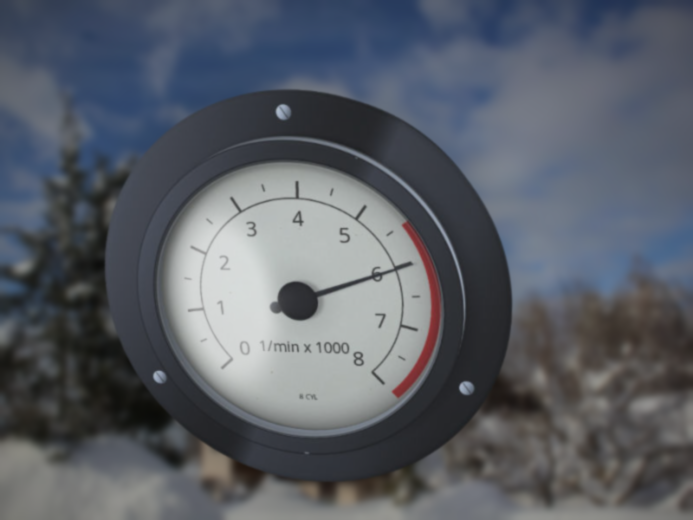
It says 6000 rpm
